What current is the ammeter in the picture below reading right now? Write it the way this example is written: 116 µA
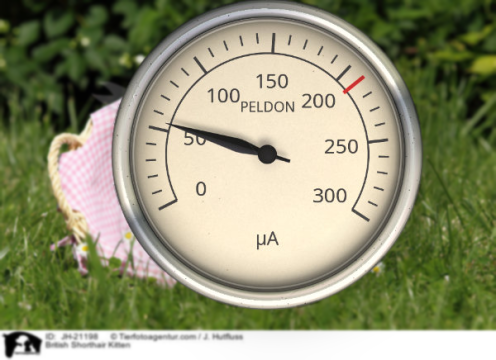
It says 55 µA
